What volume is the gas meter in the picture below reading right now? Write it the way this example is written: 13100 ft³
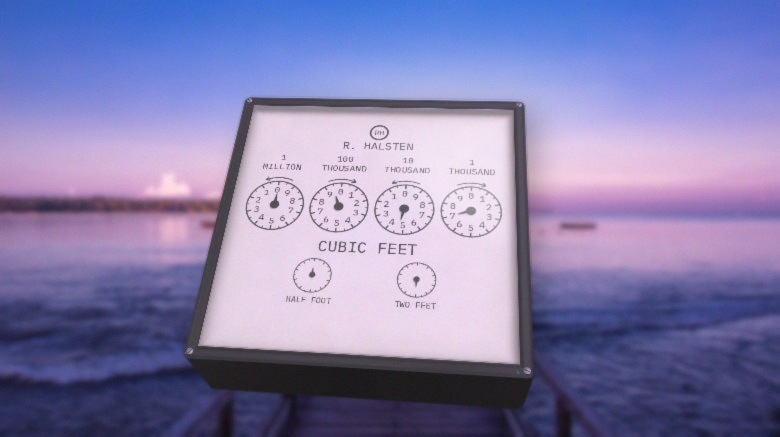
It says 994700 ft³
